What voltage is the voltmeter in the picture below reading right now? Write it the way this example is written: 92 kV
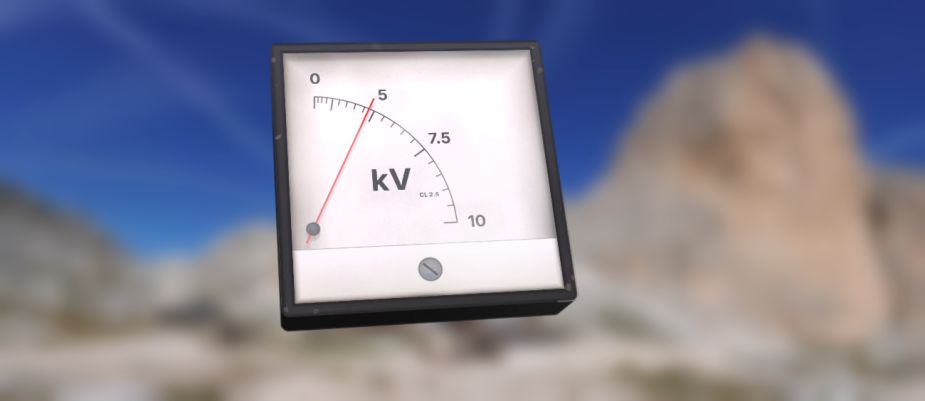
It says 4.75 kV
